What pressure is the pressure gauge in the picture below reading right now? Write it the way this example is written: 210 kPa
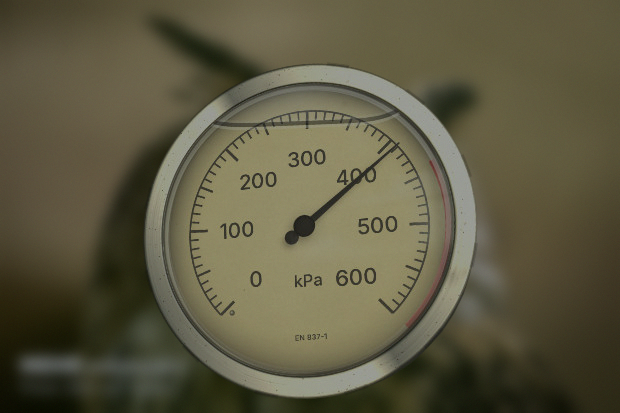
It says 410 kPa
